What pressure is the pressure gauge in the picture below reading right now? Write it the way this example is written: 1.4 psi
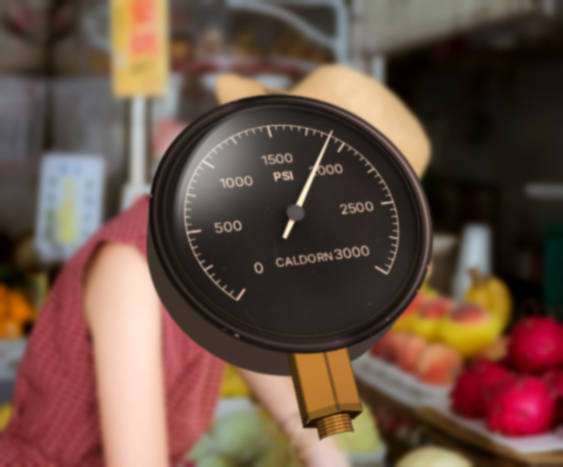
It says 1900 psi
